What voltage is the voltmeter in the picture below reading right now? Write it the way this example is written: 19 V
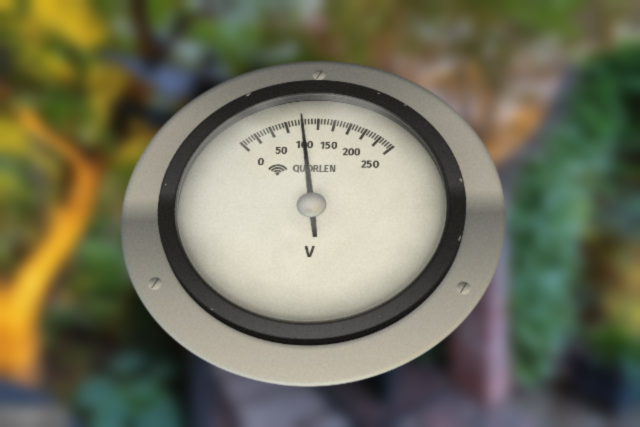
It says 100 V
